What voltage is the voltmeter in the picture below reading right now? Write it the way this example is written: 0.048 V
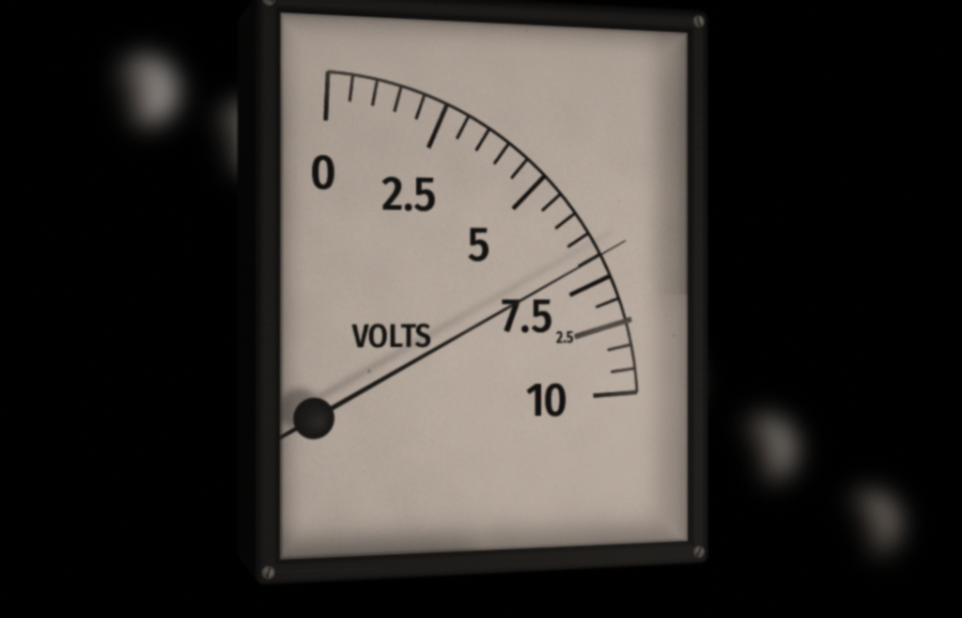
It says 7 V
